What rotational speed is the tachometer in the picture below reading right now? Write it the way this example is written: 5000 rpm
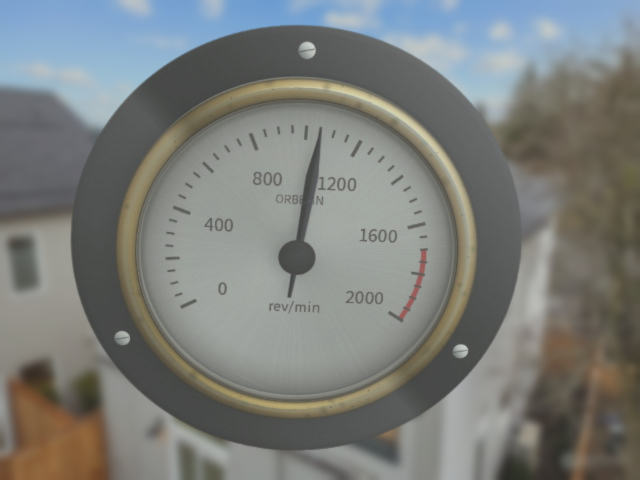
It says 1050 rpm
